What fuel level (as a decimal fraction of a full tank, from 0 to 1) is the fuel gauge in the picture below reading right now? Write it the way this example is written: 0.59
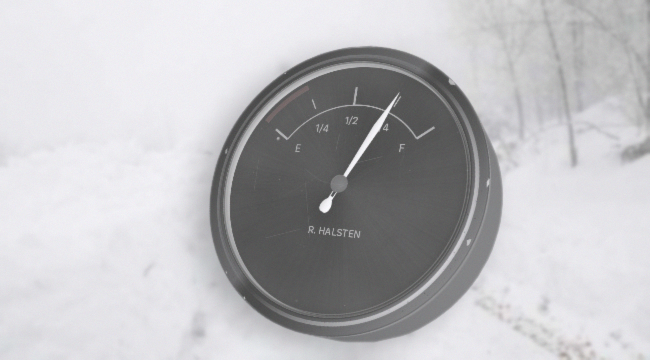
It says 0.75
